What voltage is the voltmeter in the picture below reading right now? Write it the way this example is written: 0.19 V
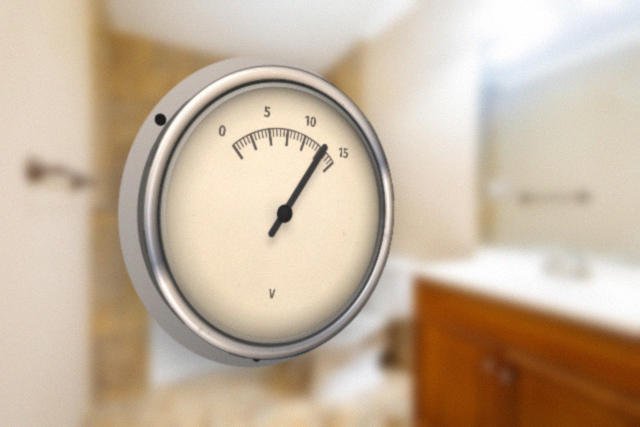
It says 12.5 V
